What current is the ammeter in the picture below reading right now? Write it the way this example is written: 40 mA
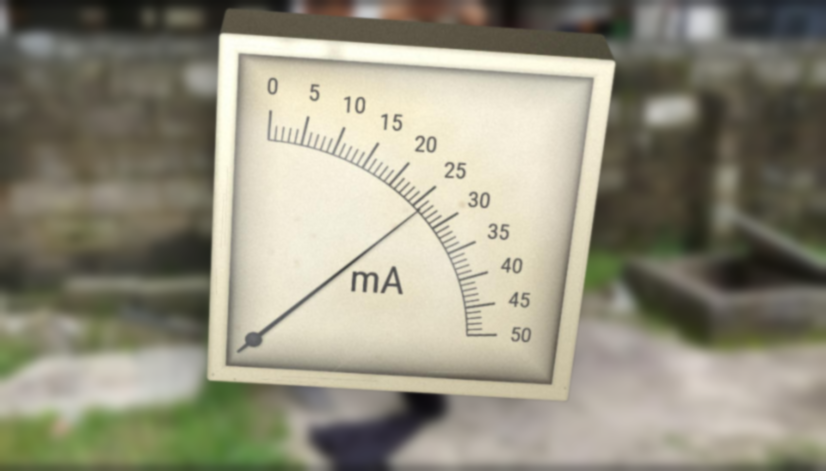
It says 26 mA
